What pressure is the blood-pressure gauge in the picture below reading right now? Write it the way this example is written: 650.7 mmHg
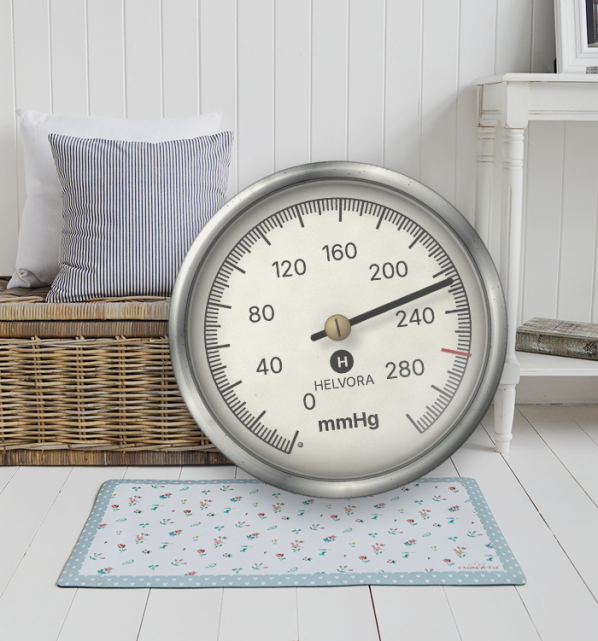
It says 226 mmHg
